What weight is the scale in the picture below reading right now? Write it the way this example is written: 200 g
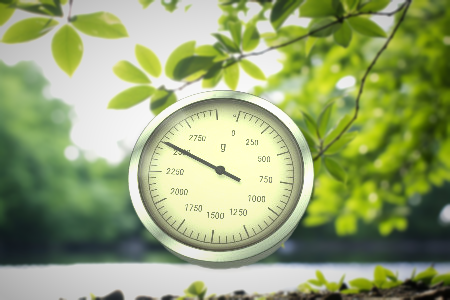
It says 2500 g
